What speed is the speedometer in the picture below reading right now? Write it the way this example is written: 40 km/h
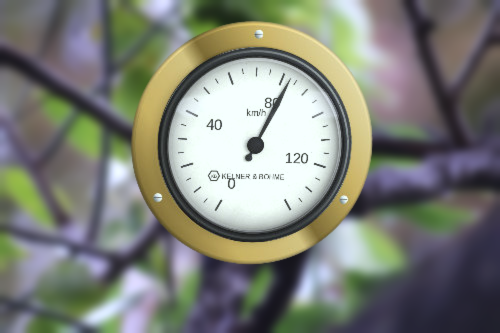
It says 82.5 km/h
